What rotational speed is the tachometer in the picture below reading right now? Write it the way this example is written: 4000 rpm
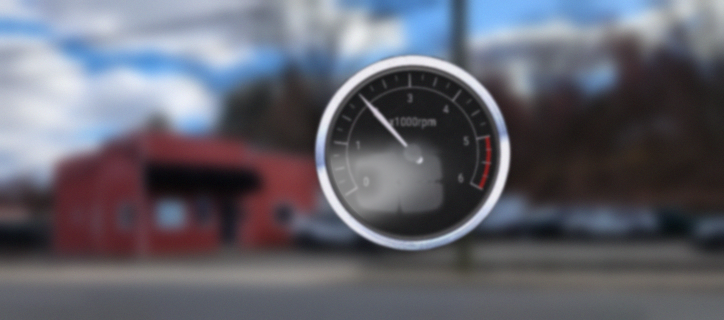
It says 2000 rpm
